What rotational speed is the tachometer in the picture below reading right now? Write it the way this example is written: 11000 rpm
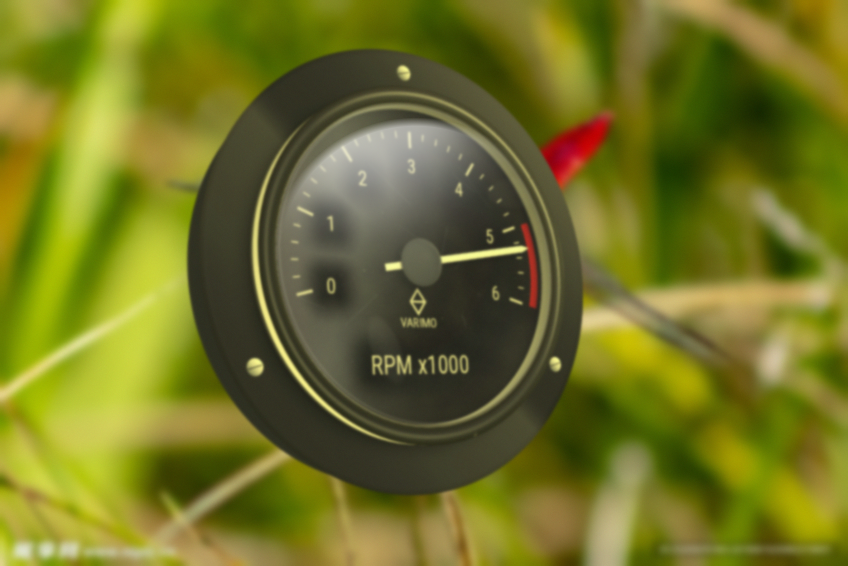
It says 5300 rpm
